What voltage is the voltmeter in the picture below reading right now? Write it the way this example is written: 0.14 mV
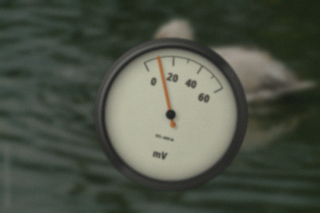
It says 10 mV
